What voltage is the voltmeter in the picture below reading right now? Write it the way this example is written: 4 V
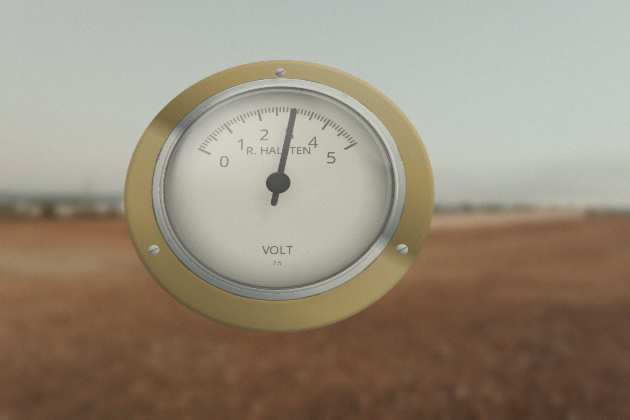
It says 3 V
